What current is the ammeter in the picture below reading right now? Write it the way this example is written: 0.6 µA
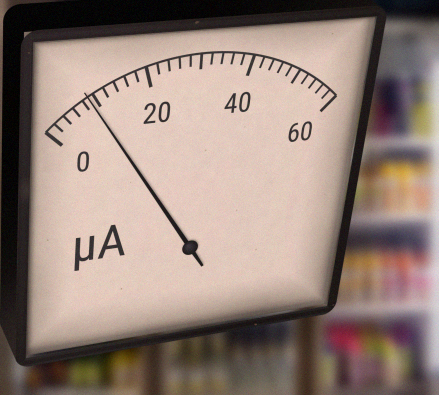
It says 9 µA
